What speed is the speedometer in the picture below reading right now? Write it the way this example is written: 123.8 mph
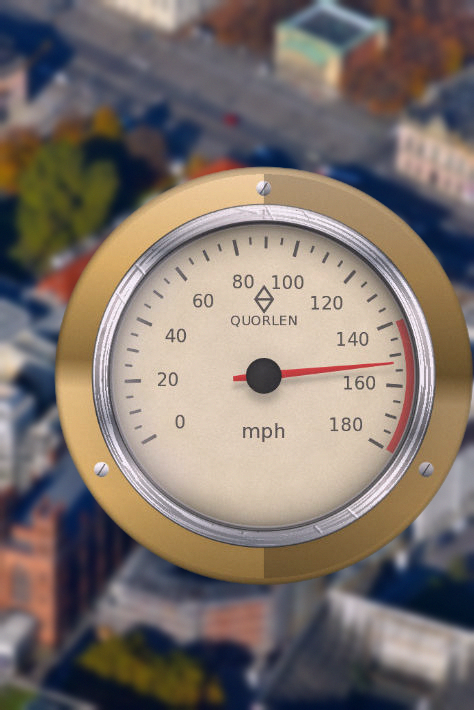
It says 152.5 mph
